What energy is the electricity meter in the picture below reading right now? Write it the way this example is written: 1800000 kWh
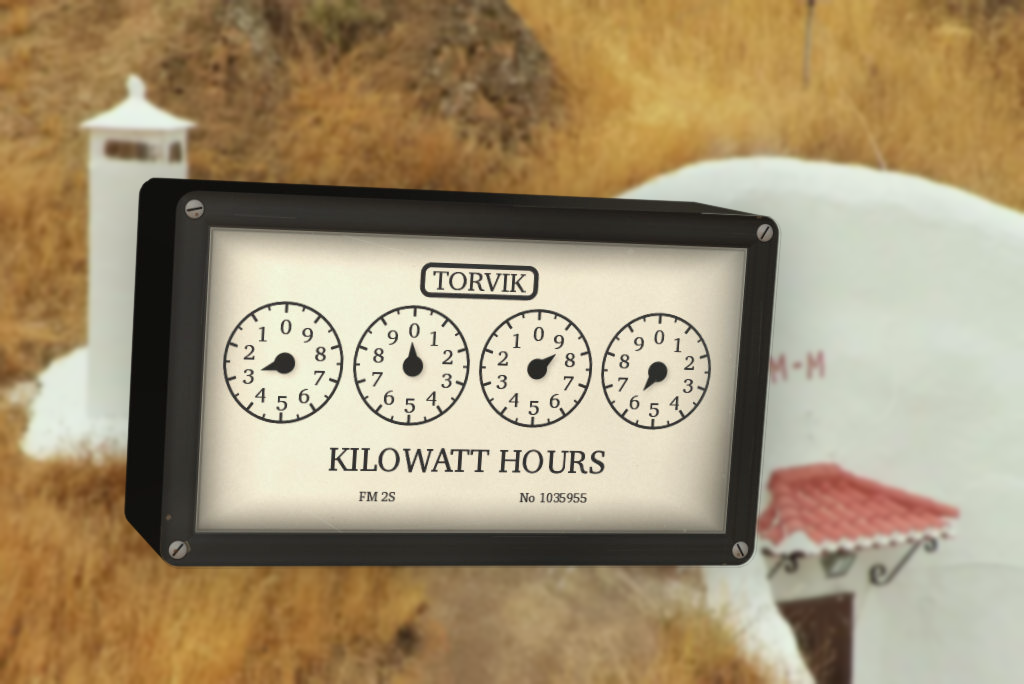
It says 2986 kWh
